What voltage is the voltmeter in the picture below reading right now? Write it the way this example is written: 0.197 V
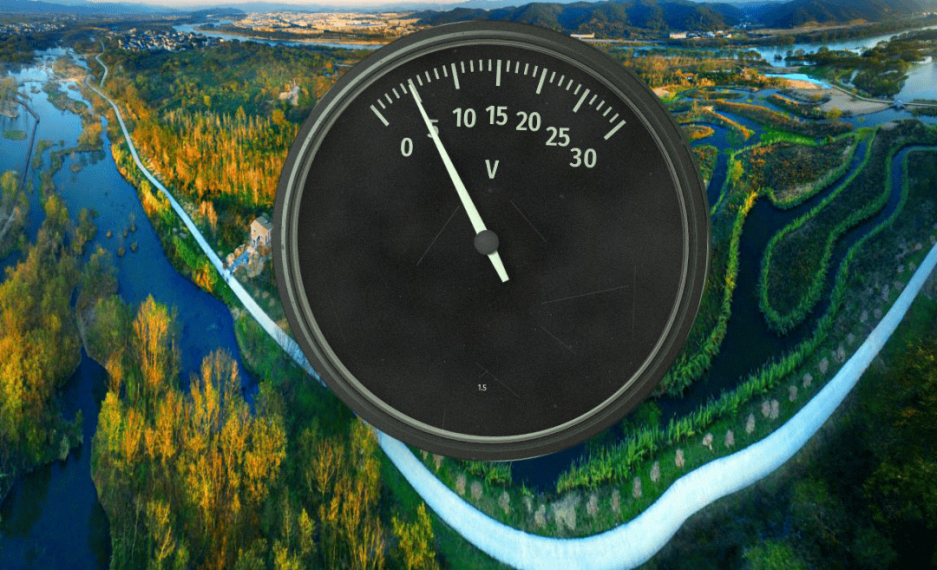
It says 5 V
